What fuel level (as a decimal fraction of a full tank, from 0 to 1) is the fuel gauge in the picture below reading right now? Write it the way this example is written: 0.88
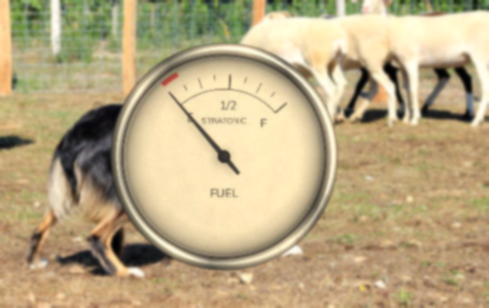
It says 0
